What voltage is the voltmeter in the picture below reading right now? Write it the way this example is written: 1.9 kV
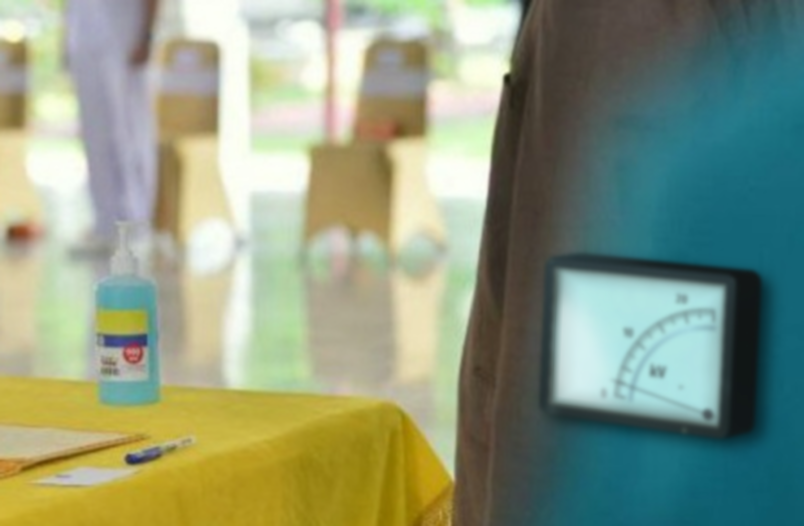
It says 2.5 kV
